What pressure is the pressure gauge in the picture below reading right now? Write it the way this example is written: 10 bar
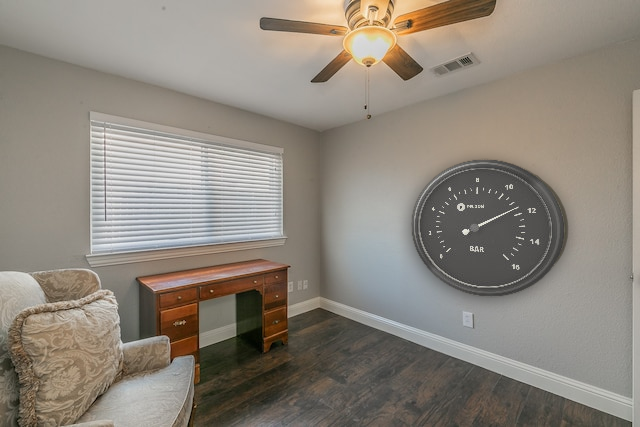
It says 11.5 bar
